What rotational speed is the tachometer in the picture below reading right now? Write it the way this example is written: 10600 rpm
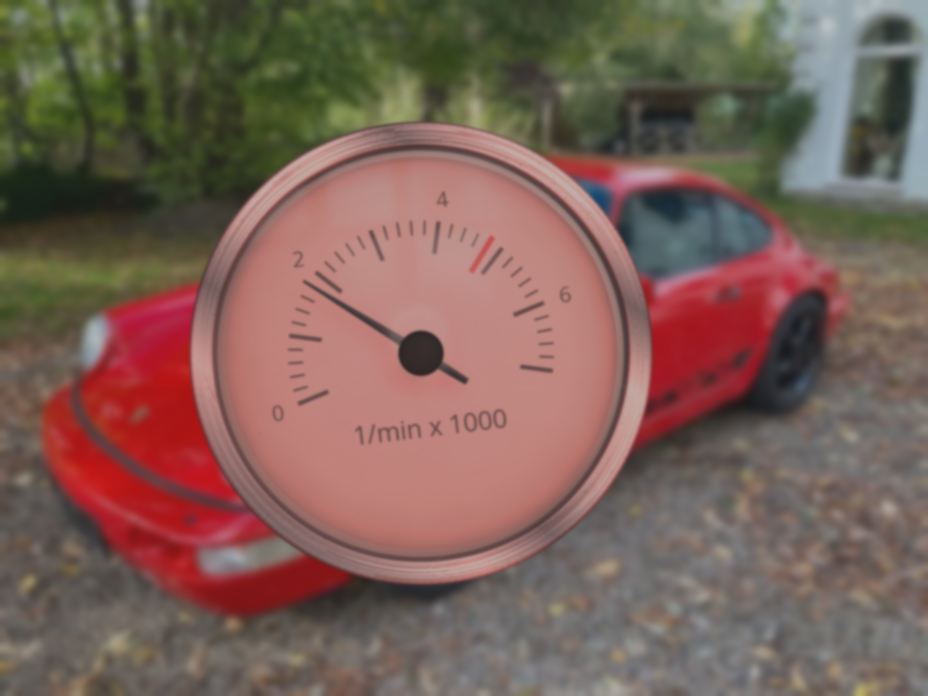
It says 1800 rpm
